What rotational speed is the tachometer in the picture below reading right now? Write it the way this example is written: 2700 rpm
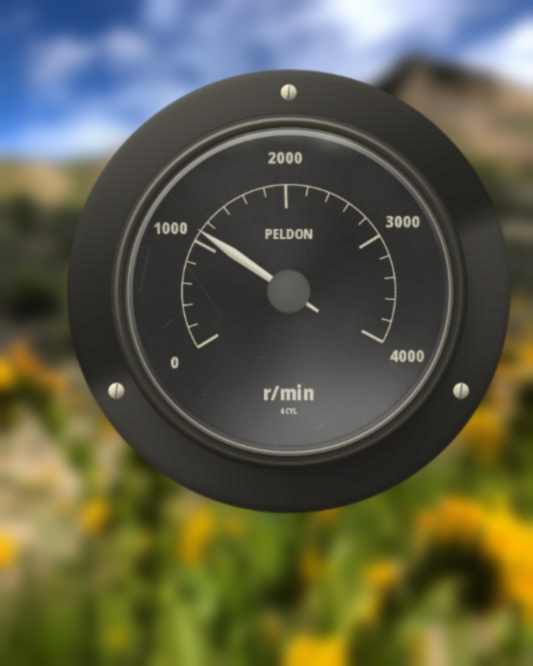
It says 1100 rpm
